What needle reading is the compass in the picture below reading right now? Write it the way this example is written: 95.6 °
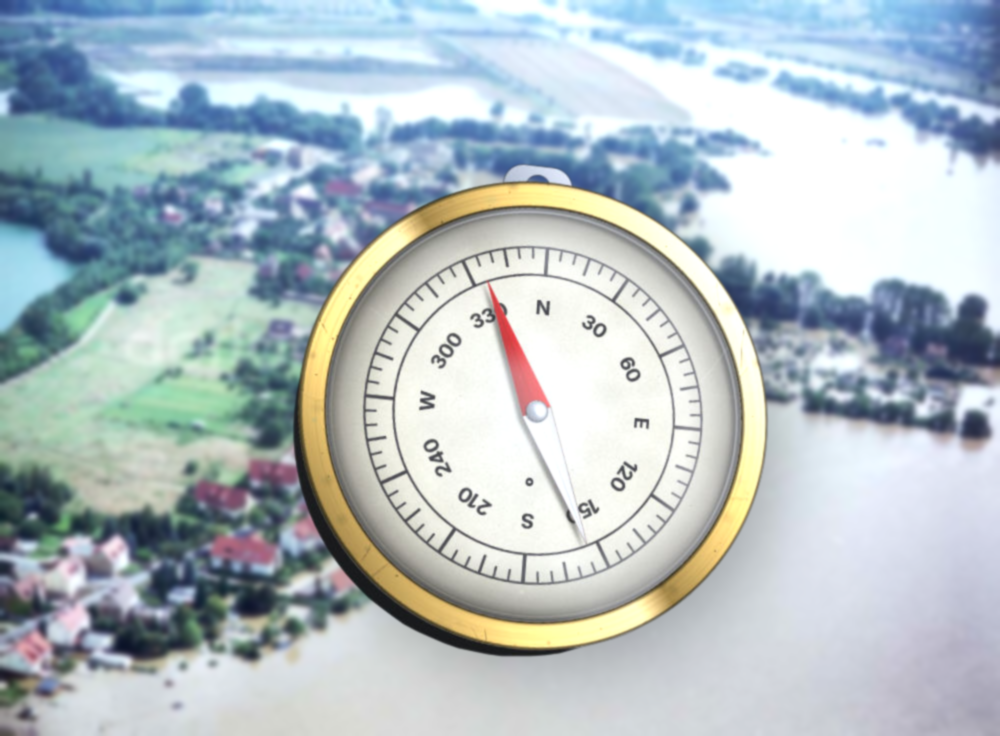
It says 335 °
